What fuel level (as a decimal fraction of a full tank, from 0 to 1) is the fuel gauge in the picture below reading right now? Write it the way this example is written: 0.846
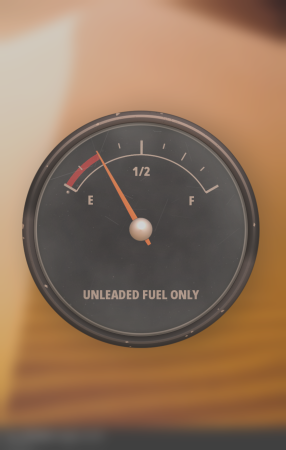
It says 0.25
